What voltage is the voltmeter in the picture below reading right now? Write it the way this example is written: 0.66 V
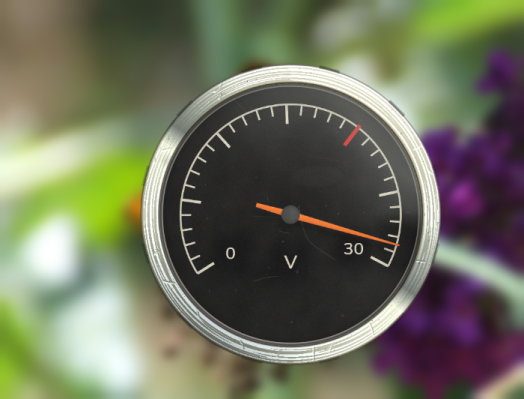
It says 28.5 V
